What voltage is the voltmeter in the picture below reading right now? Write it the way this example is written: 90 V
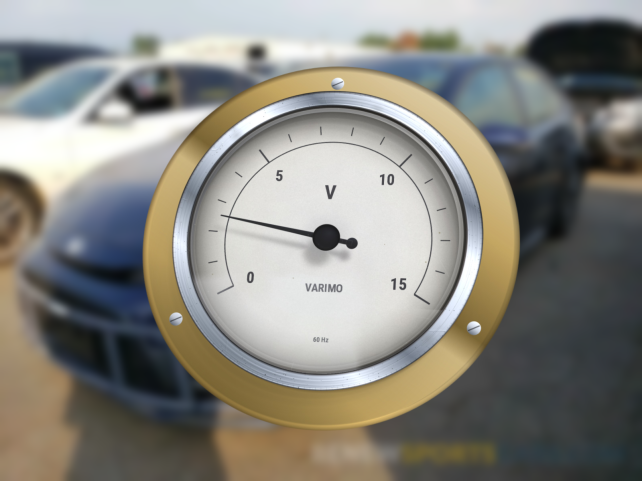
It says 2.5 V
